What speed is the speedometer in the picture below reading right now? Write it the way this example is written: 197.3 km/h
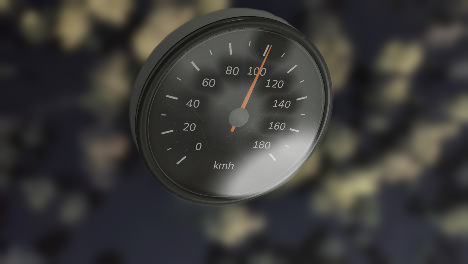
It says 100 km/h
